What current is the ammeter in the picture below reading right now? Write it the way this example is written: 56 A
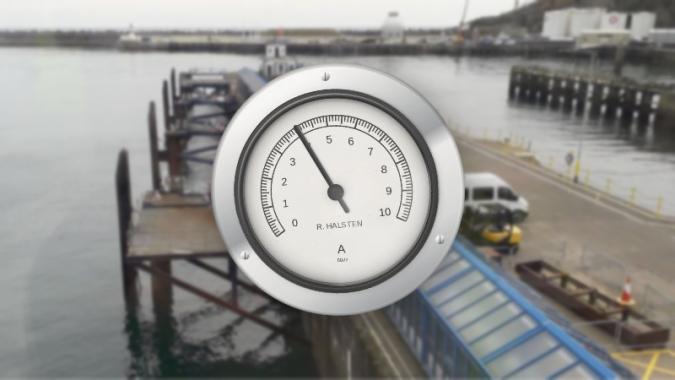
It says 4 A
